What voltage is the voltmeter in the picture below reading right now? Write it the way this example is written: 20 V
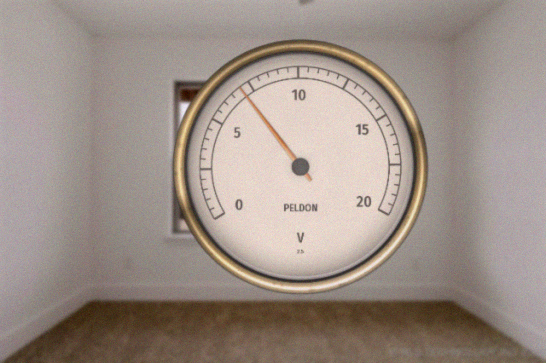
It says 7 V
